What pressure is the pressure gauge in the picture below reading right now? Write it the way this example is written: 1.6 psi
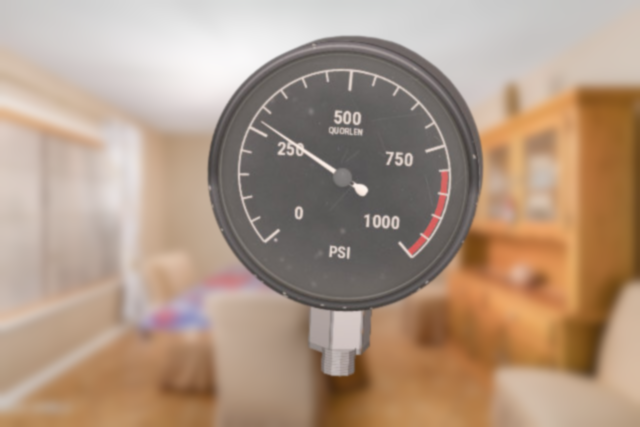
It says 275 psi
